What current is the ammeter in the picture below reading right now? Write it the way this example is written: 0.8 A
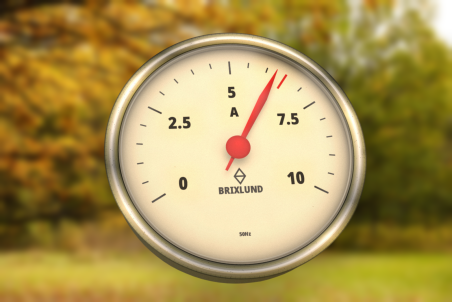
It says 6.25 A
